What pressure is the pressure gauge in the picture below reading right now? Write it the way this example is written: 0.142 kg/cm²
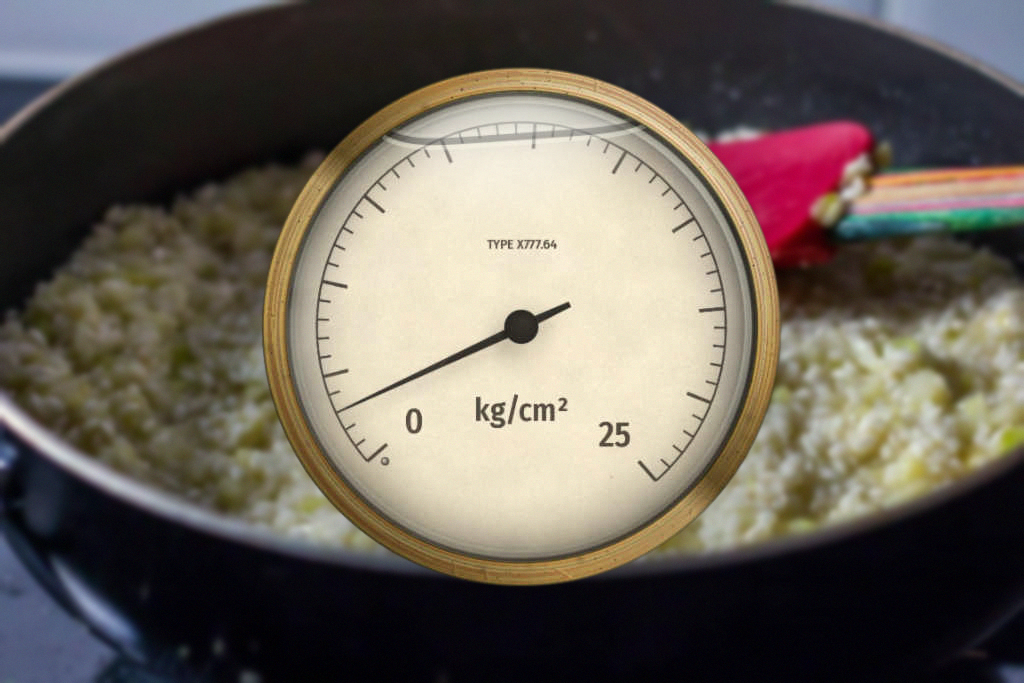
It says 1.5 kg/cm²
